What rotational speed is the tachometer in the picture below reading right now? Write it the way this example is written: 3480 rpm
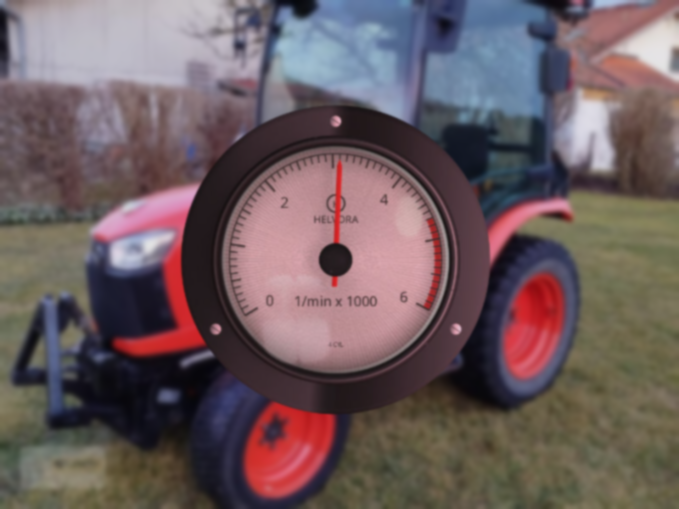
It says 3100 rpm
